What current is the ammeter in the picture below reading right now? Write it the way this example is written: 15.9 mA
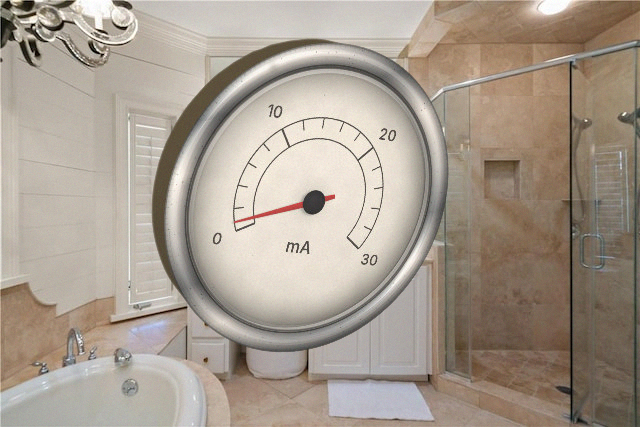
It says 1 mA
